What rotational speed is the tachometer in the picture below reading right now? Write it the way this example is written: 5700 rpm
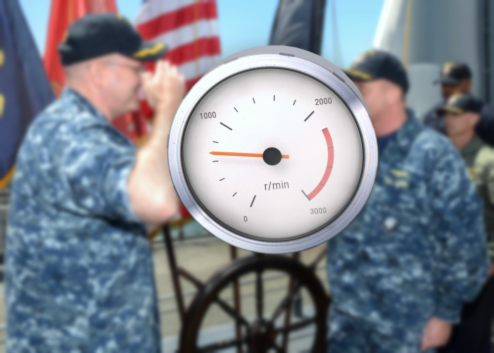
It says 700 rpm
